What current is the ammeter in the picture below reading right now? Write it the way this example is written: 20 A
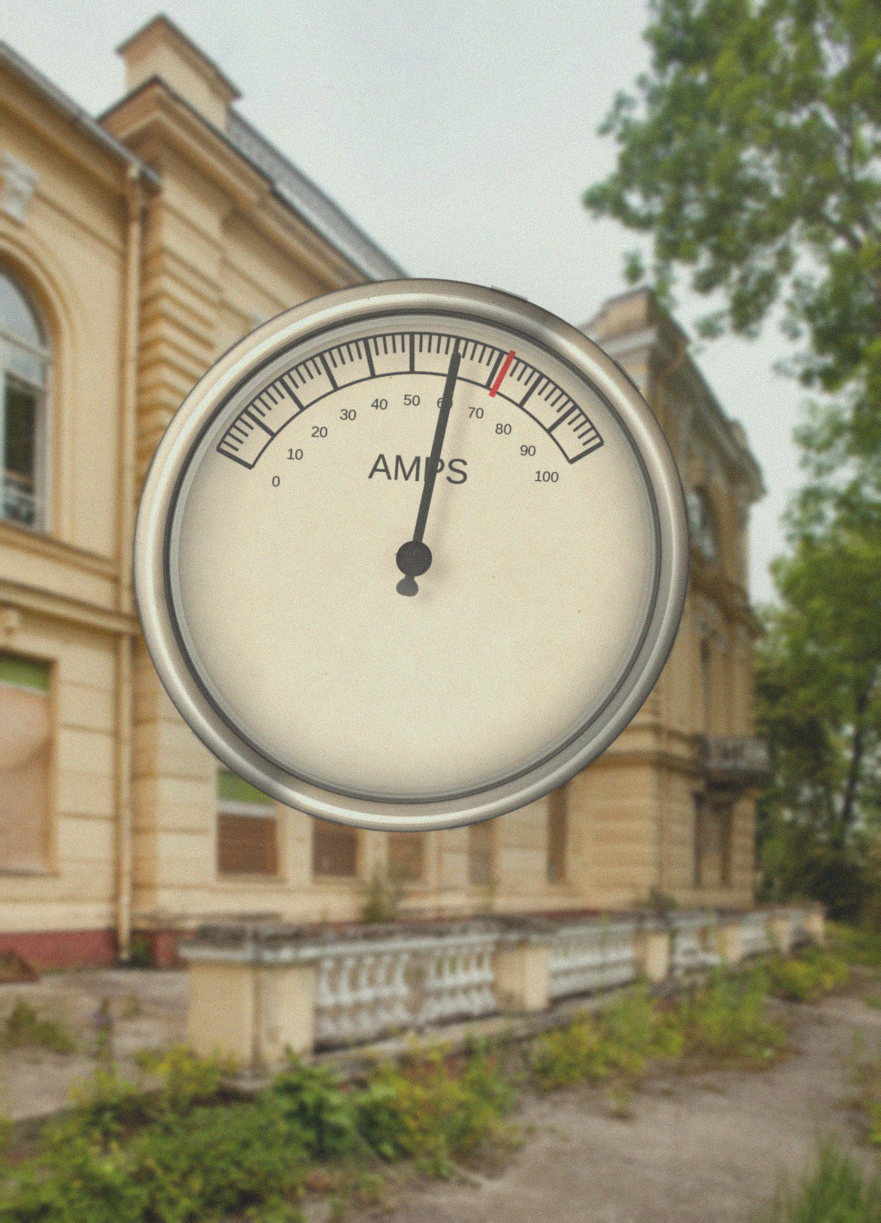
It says 60 A
